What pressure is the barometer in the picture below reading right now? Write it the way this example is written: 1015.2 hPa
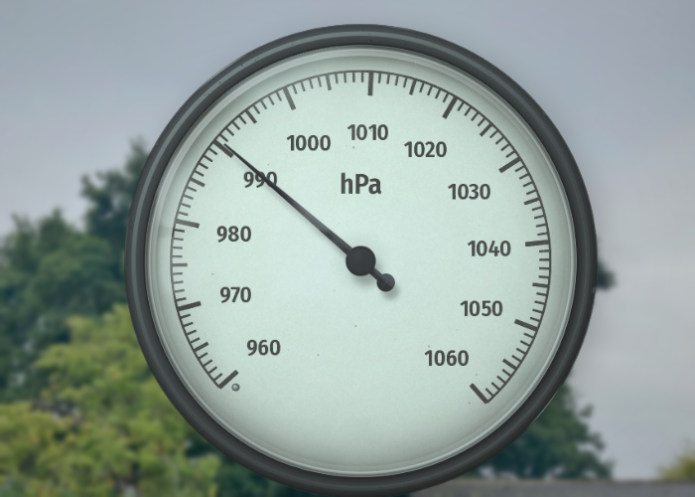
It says 990.5 hPa
